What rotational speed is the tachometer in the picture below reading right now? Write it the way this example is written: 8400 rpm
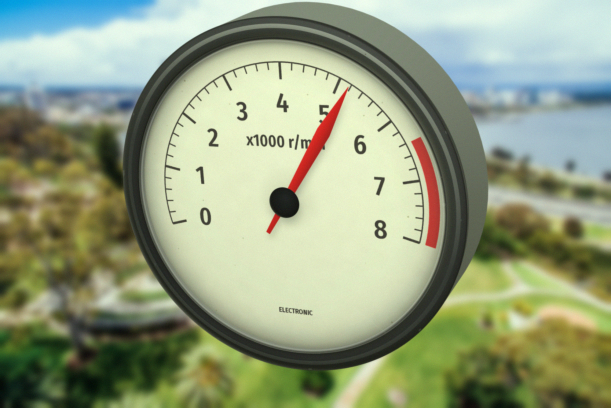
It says 5200 rpm
